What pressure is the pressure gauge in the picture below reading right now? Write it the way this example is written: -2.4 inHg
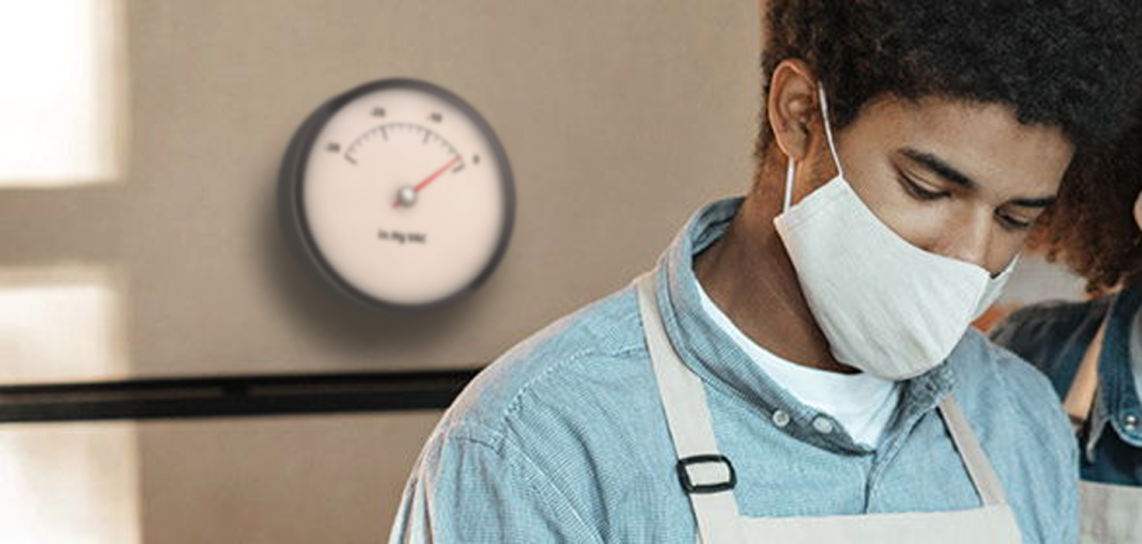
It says -2 inHg
